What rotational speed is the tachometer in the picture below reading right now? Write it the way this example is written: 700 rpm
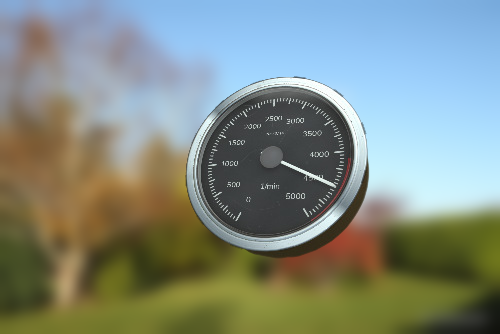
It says 4500 rpm
